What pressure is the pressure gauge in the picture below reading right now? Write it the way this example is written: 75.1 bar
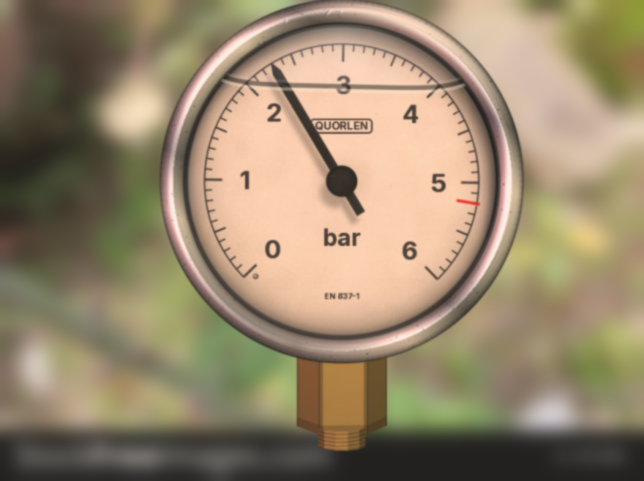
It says 2.3 bar
